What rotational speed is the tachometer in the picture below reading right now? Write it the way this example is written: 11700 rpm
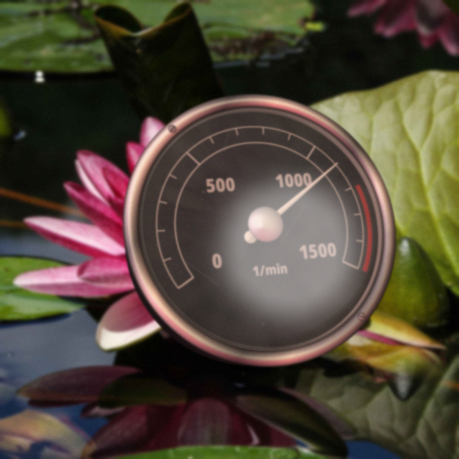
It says 1100 rpm
